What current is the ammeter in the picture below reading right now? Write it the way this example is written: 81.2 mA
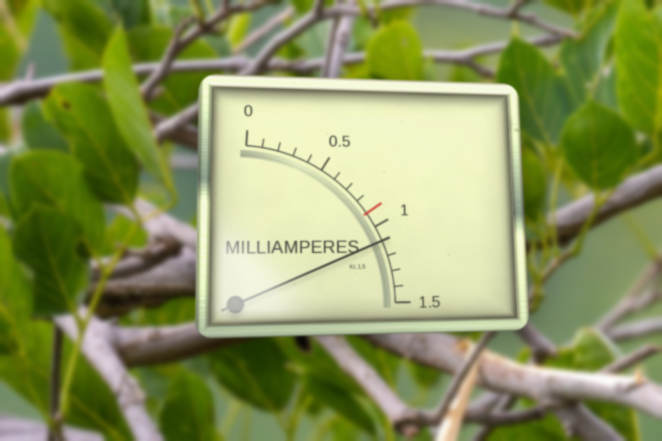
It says 1.1 mA
